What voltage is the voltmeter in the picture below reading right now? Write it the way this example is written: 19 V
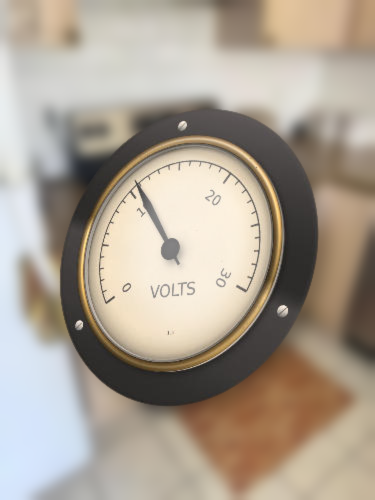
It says 11 V
